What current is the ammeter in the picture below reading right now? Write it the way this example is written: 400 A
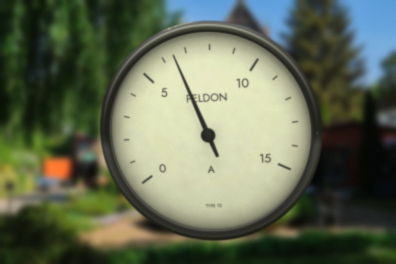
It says 6.5 A
